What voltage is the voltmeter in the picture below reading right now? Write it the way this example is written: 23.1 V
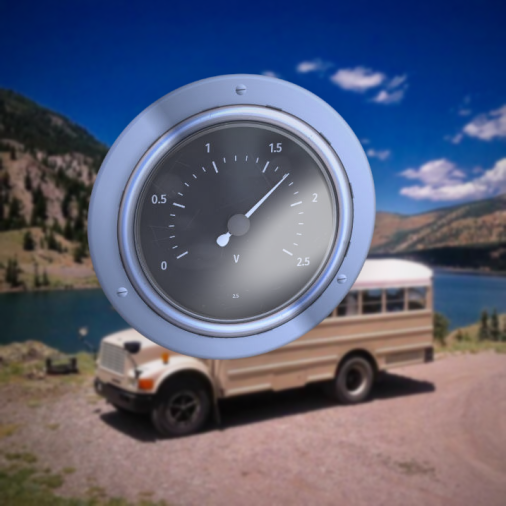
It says 1.7 V
